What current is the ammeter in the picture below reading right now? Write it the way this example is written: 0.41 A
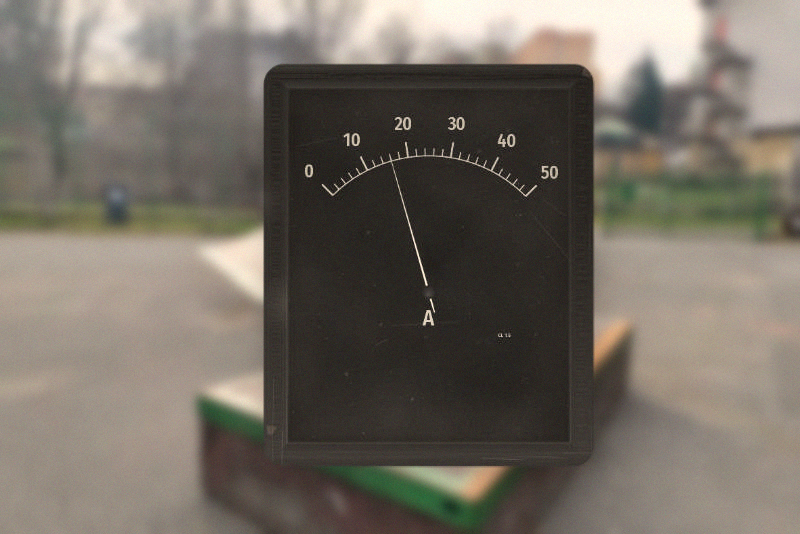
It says 16 A
